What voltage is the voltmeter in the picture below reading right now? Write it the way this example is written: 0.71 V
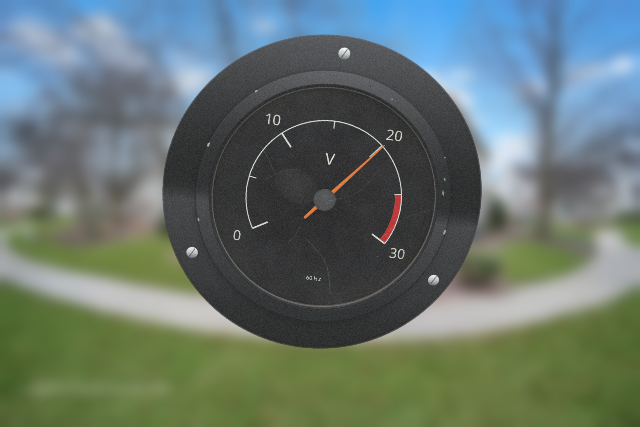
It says 20 V
